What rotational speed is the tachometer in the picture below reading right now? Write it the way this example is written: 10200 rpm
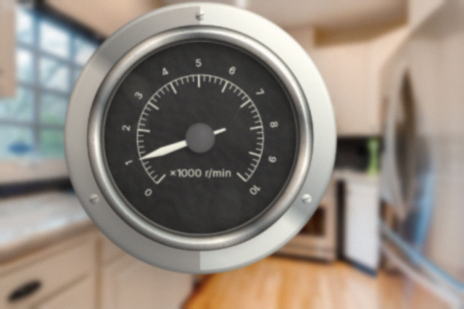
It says 1000 rpm
